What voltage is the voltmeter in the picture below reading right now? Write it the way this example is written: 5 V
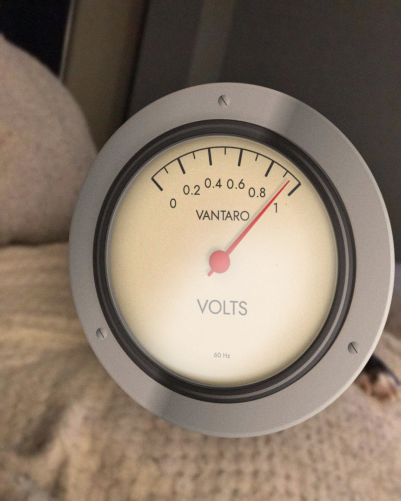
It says 0.95 V
